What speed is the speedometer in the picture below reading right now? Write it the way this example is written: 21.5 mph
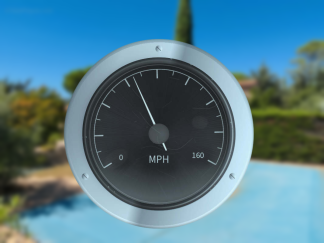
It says 65 mph
